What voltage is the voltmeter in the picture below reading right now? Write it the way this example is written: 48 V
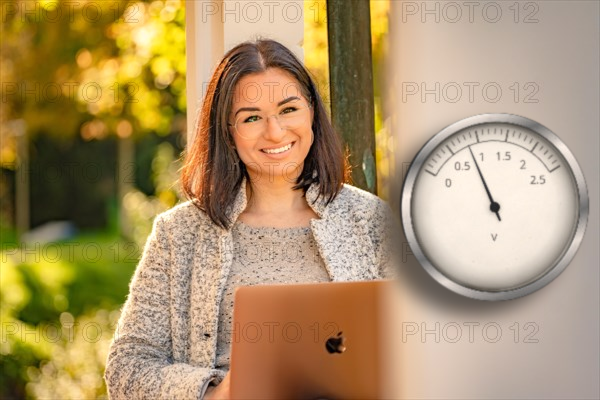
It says 0.8 V
